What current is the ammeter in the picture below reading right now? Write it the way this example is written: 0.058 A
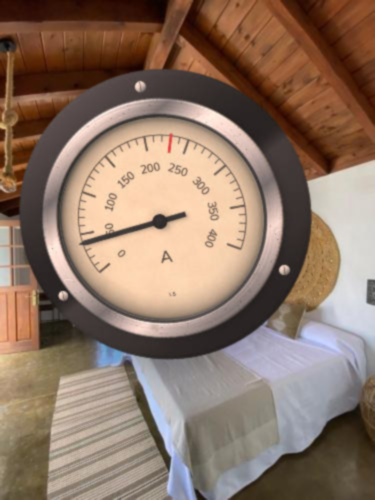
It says 40 A
